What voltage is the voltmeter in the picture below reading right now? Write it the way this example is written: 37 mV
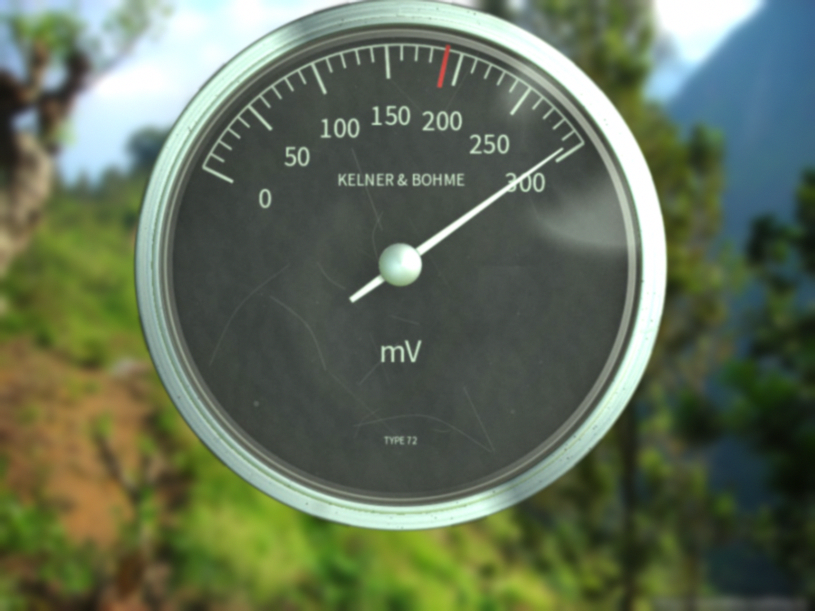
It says 295 mV
